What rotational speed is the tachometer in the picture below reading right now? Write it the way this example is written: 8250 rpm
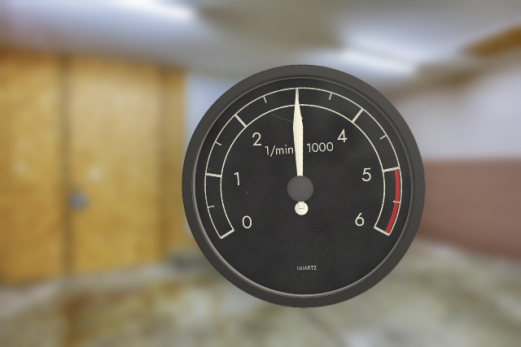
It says 3000 rpm
